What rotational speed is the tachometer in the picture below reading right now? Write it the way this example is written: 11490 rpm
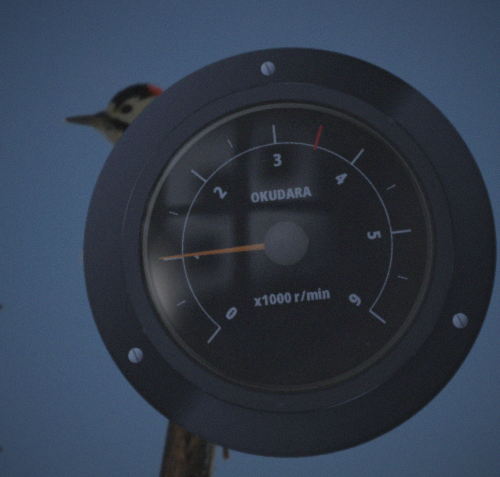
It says 1000 rpm
